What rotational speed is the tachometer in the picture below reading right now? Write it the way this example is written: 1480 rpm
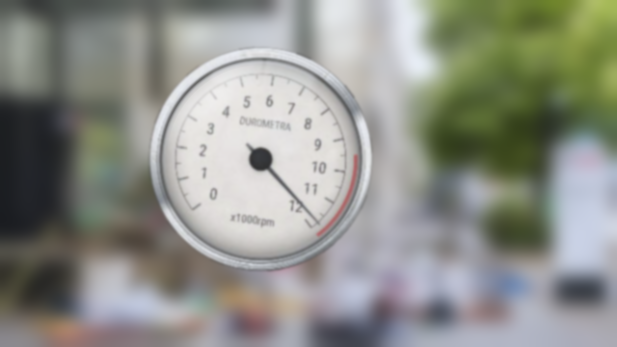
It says 11750 rpm
